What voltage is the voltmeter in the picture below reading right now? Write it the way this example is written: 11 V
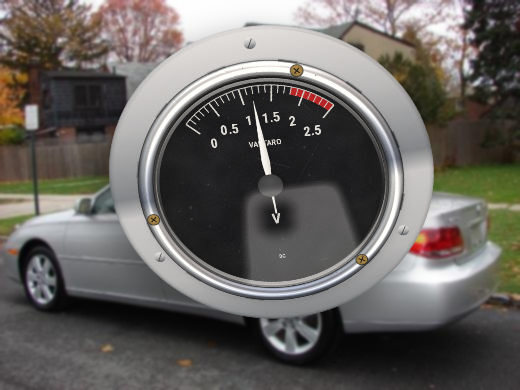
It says 1.2 V
